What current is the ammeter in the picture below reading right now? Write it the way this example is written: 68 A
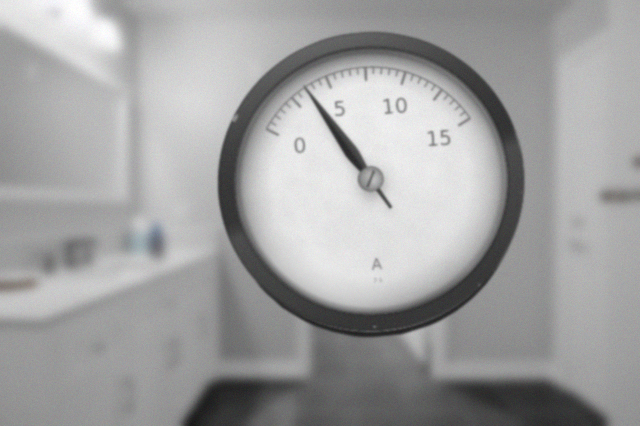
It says 3.5 A
